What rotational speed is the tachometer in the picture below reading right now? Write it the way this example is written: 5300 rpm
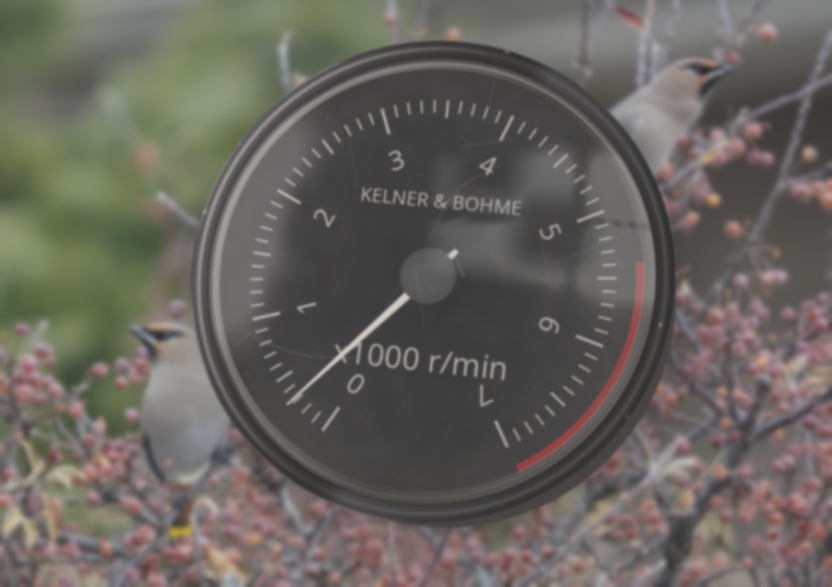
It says 300 rpm
